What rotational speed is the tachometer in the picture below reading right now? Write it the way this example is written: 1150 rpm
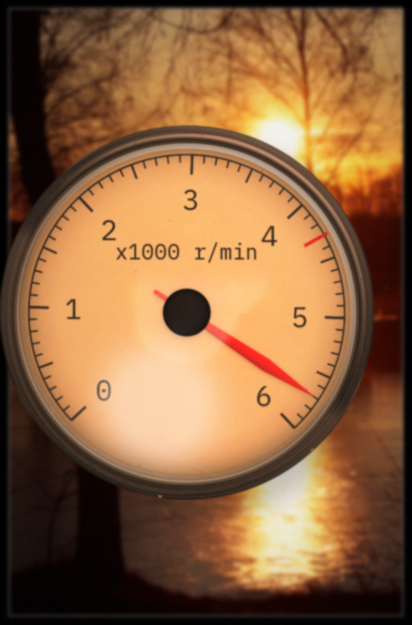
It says 5700 rpm
